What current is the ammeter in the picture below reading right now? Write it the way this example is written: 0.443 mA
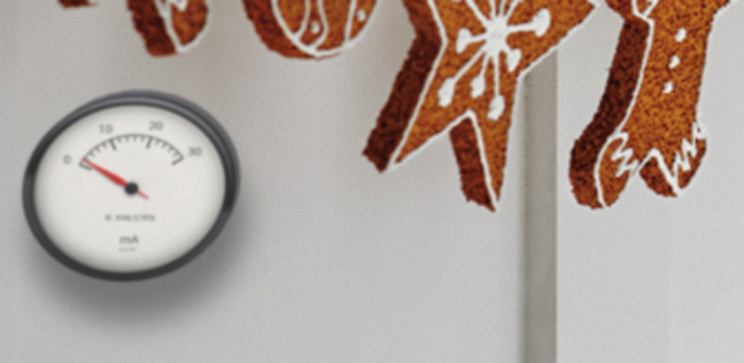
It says 2 mA
